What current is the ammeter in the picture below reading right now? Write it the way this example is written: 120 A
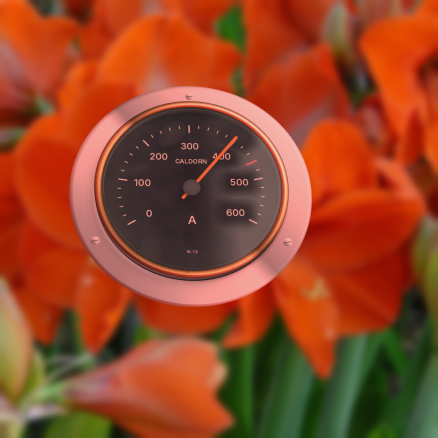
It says 400 A
